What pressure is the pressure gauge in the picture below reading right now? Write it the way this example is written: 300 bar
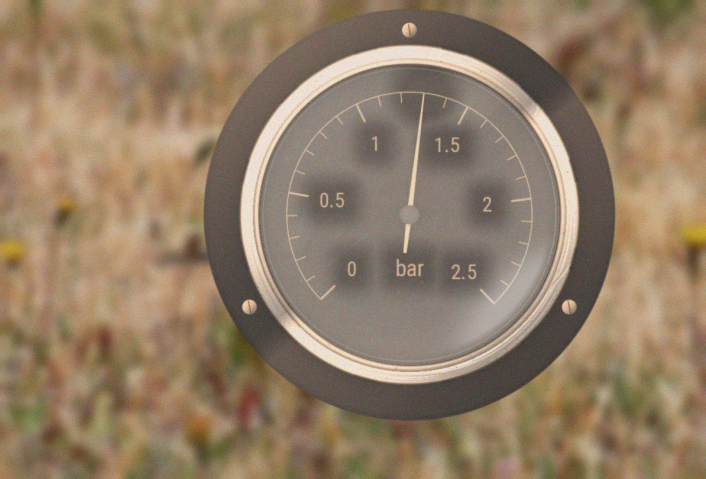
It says 1.3 bar
